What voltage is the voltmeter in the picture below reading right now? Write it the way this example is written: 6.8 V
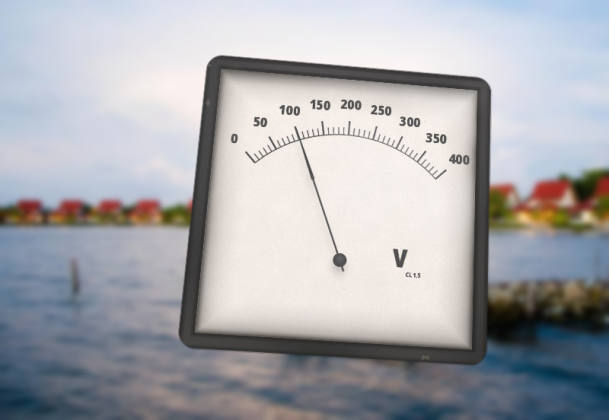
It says 100 V
